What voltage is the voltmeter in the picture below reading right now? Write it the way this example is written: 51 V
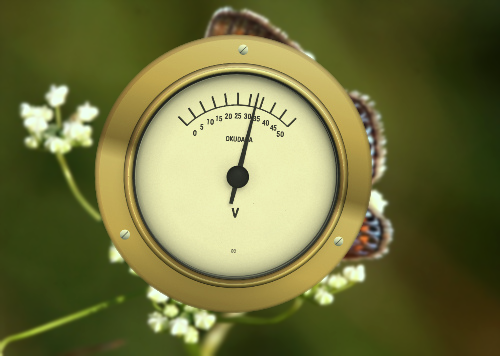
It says 32.5 V
